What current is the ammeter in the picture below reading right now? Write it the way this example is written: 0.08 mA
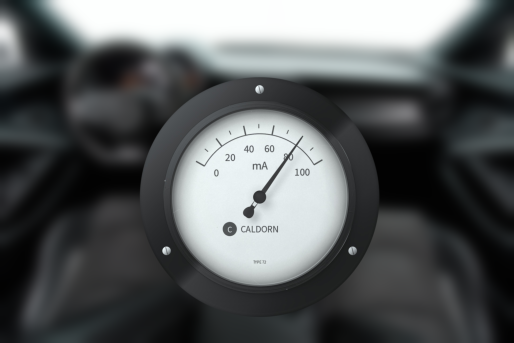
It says 80 mA
